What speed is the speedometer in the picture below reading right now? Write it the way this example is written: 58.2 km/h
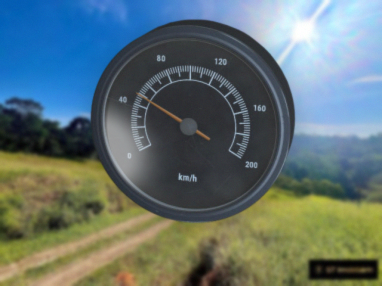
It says 50 km/h
